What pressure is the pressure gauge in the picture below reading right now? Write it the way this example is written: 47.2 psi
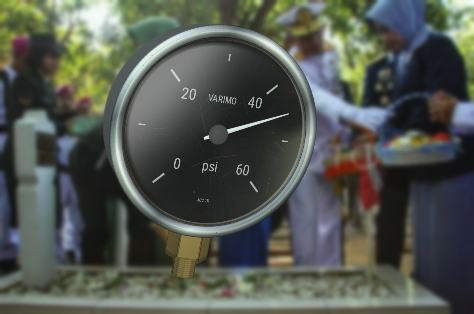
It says 45 psi
